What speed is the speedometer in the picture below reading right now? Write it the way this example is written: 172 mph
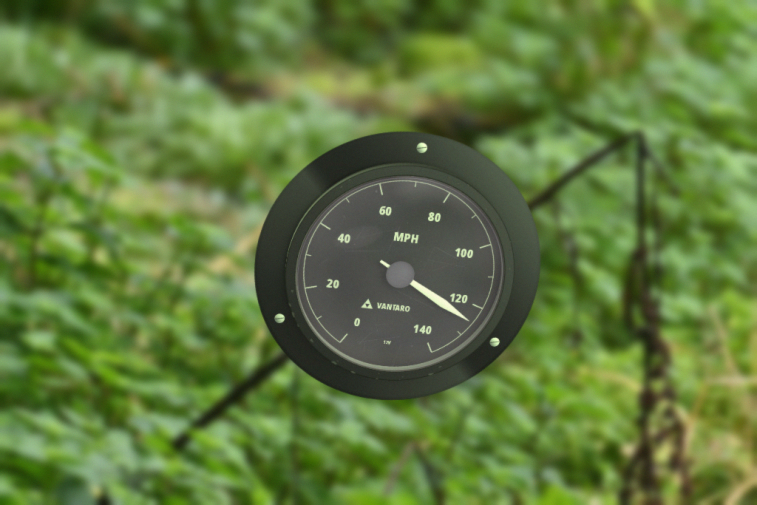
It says 125 mph
